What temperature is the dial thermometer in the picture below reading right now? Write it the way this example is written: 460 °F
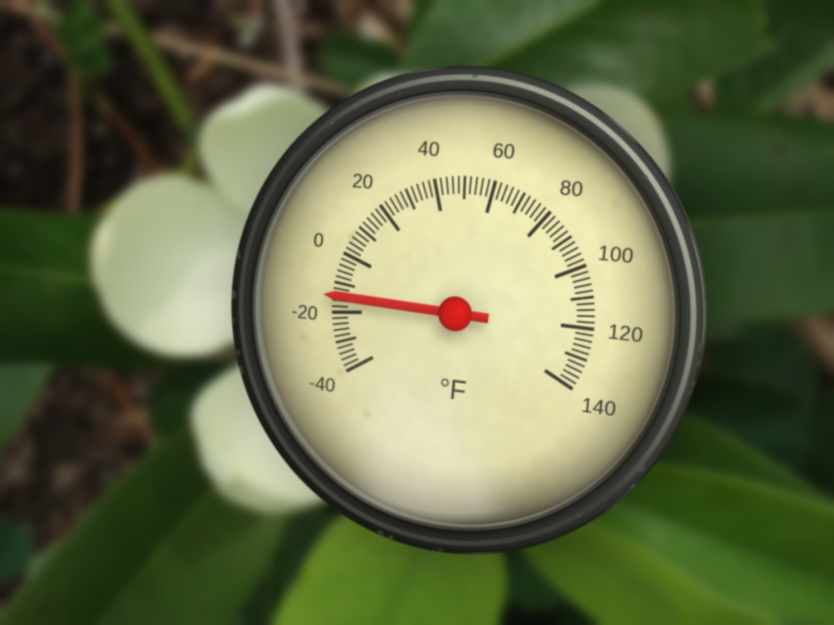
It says -14 °F
